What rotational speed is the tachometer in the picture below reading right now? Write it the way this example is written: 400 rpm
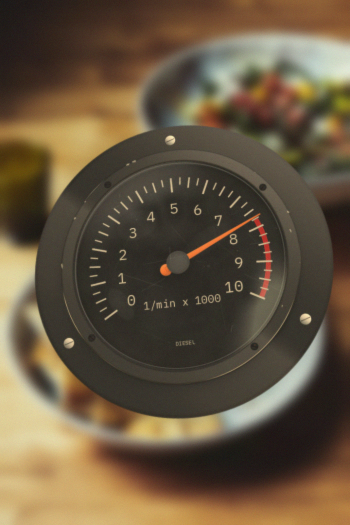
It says 7750 rpm
